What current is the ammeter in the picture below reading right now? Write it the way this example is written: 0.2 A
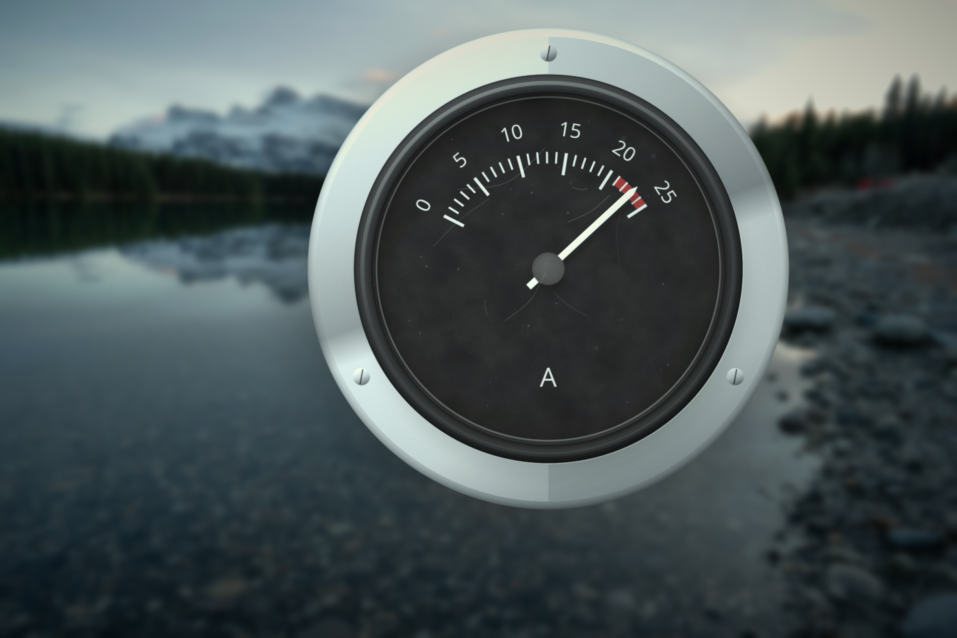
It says 23 A
